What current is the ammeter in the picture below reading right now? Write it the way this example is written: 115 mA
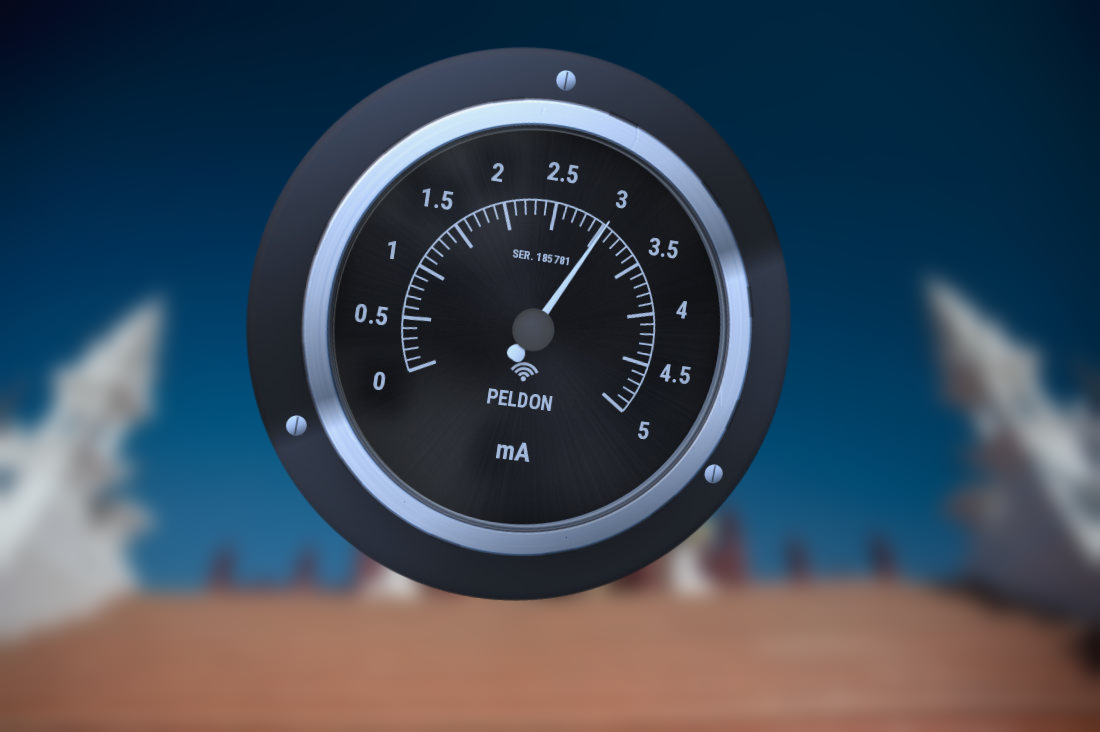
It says 3 mA
